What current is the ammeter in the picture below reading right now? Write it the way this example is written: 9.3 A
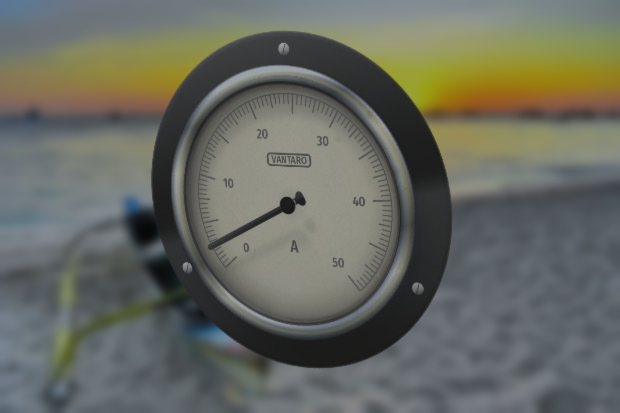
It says 2.5 A
